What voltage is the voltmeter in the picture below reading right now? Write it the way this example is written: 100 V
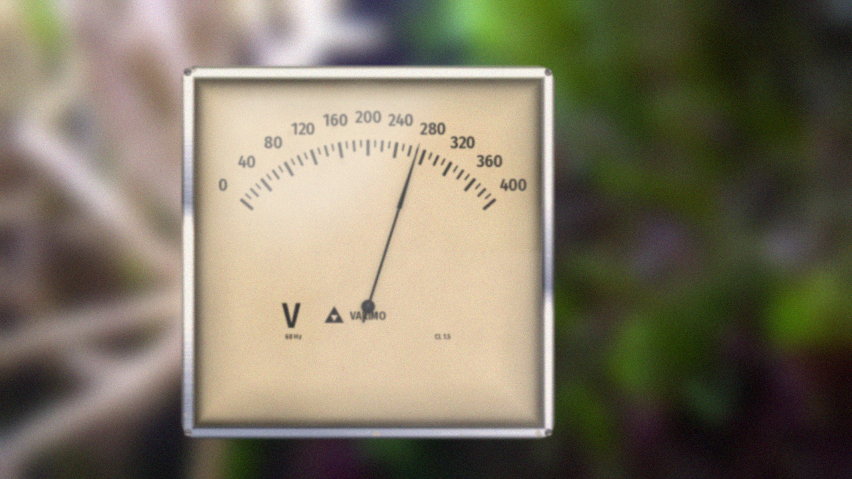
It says 270 V
